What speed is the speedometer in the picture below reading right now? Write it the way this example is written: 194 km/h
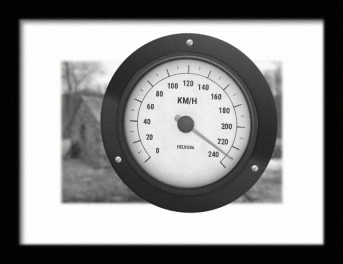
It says 230 km/h
